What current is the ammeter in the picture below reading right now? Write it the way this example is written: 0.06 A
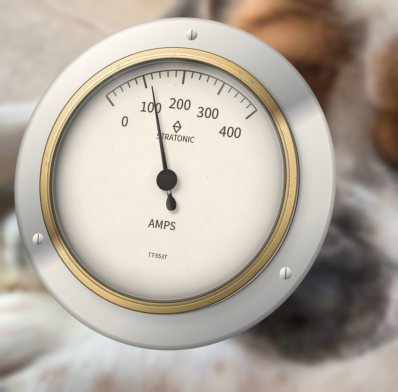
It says 120 A
